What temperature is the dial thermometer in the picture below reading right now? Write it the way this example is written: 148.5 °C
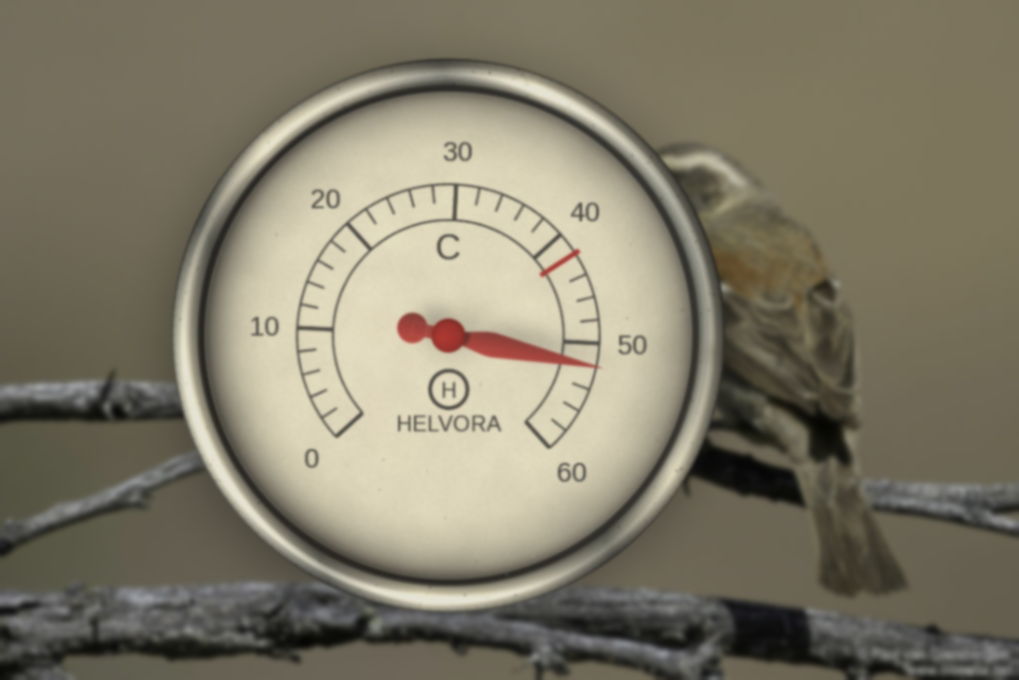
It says 52 °C
